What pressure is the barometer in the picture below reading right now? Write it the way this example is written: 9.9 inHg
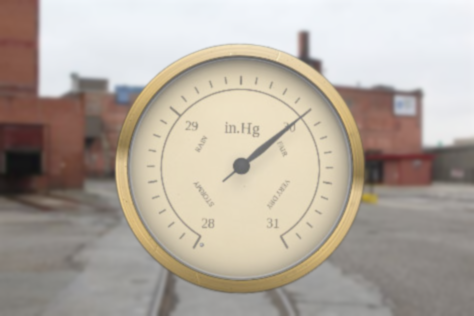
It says 30 inHg
